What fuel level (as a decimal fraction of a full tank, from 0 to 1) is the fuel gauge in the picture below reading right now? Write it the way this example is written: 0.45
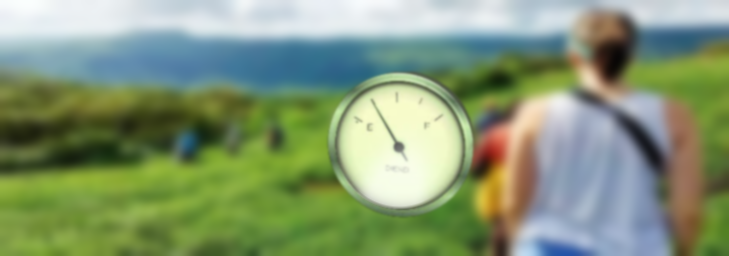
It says 0.25
